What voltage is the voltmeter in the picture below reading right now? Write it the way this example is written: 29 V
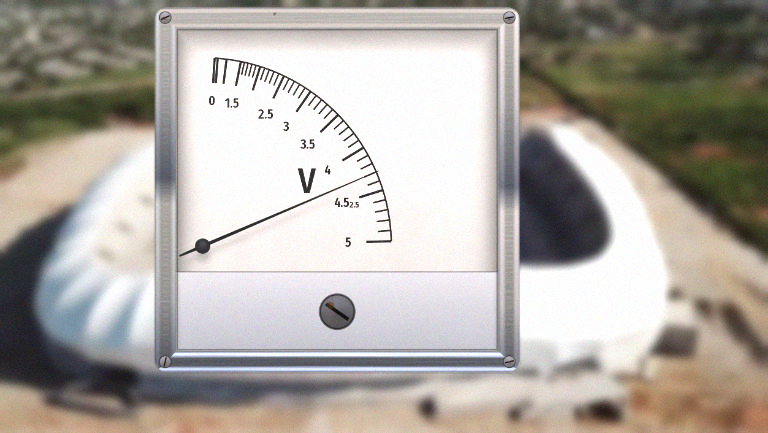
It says 4.3 V
